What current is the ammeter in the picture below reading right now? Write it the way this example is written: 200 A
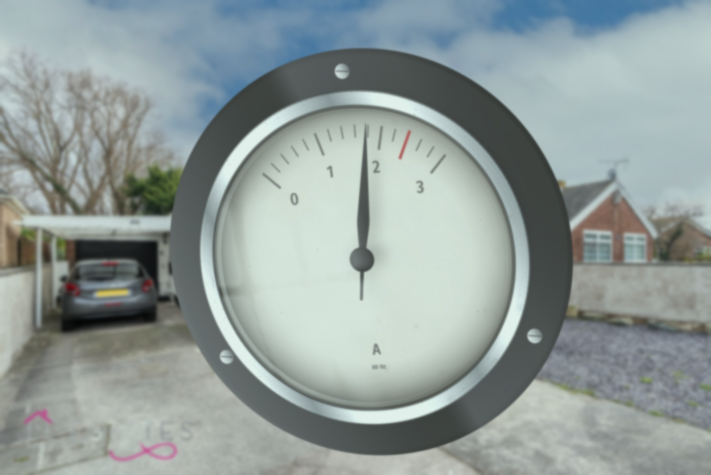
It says 1.8 A
